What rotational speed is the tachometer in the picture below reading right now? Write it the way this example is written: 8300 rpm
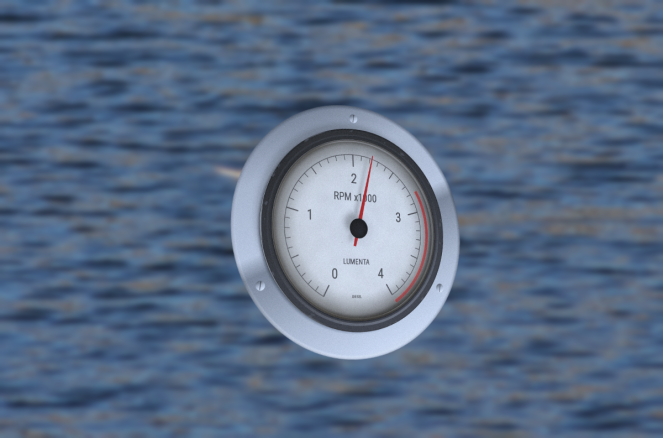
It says 2200 rpm
